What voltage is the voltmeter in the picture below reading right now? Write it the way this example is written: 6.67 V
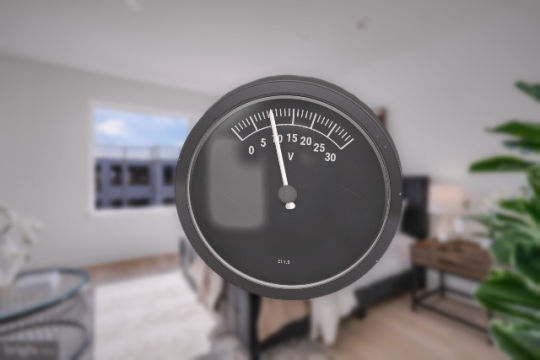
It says 10 V
